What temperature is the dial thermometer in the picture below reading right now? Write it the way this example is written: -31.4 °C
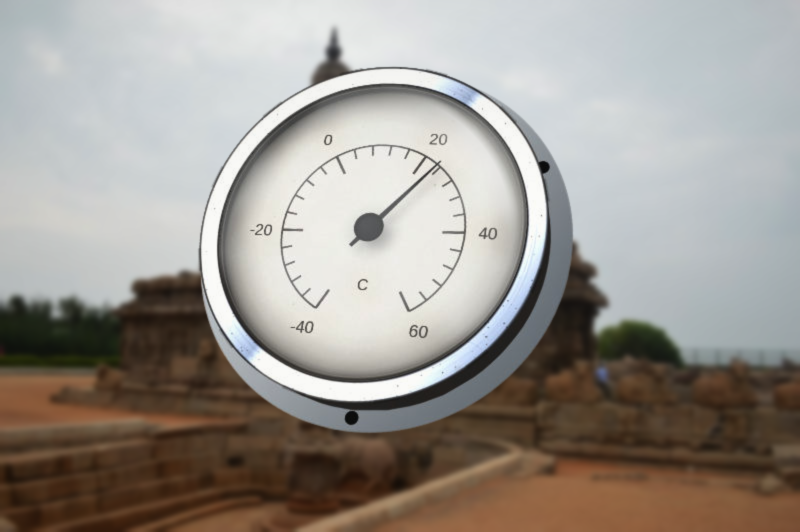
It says 24 °C
